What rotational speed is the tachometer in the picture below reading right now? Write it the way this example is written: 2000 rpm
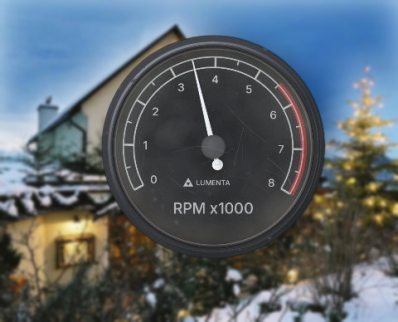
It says 3500 rpm
